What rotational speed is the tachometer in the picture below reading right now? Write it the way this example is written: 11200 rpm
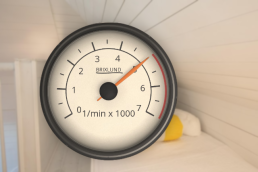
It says 5000 rpm
